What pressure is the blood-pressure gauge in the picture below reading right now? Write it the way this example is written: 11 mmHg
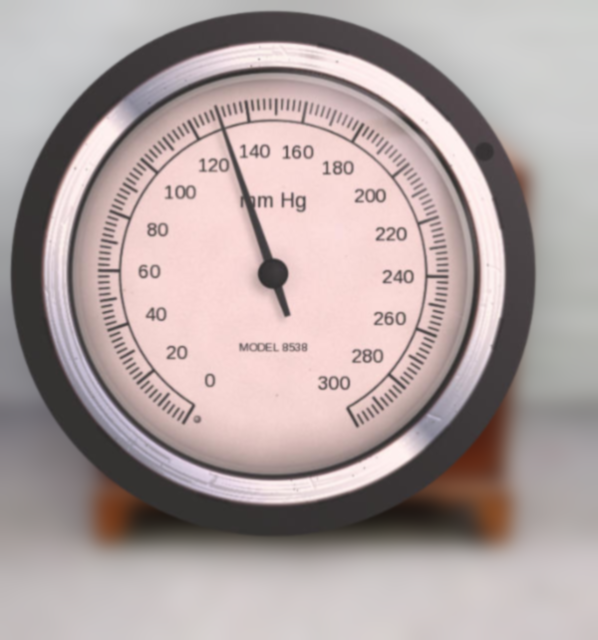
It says 130 mmHg
